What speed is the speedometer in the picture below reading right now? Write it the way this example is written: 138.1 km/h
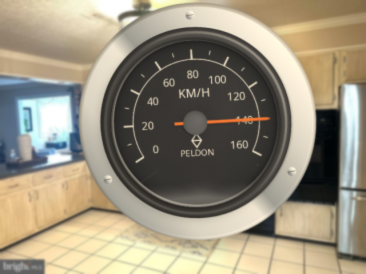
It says 140 km/h
